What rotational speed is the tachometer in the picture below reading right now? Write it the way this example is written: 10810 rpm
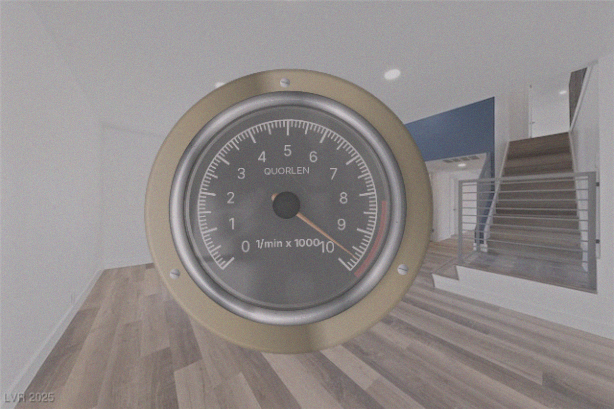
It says 9700 rpm
